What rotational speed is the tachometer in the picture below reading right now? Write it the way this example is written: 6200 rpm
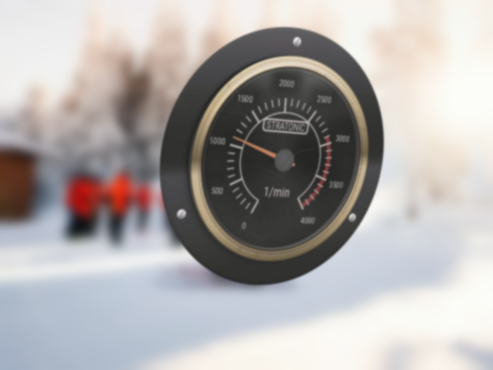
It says 1100 rpm
